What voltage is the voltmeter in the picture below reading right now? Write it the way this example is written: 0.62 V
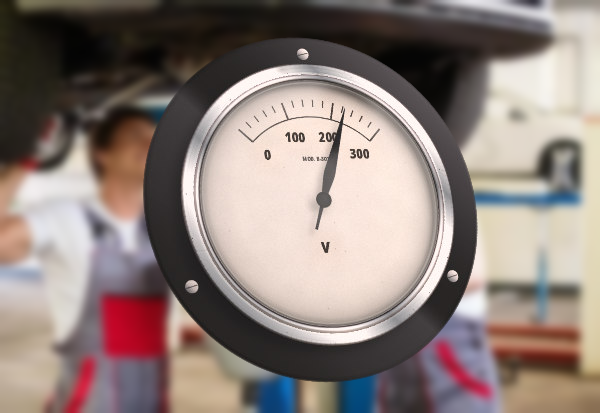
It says 220 V
